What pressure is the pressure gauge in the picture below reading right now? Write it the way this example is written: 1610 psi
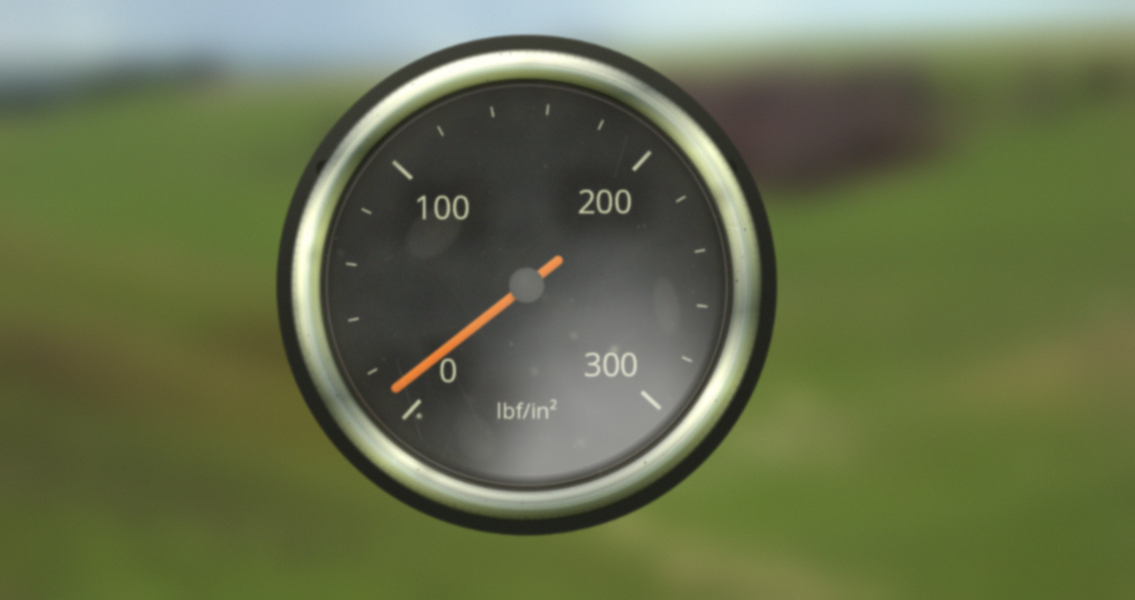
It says 10 psi
